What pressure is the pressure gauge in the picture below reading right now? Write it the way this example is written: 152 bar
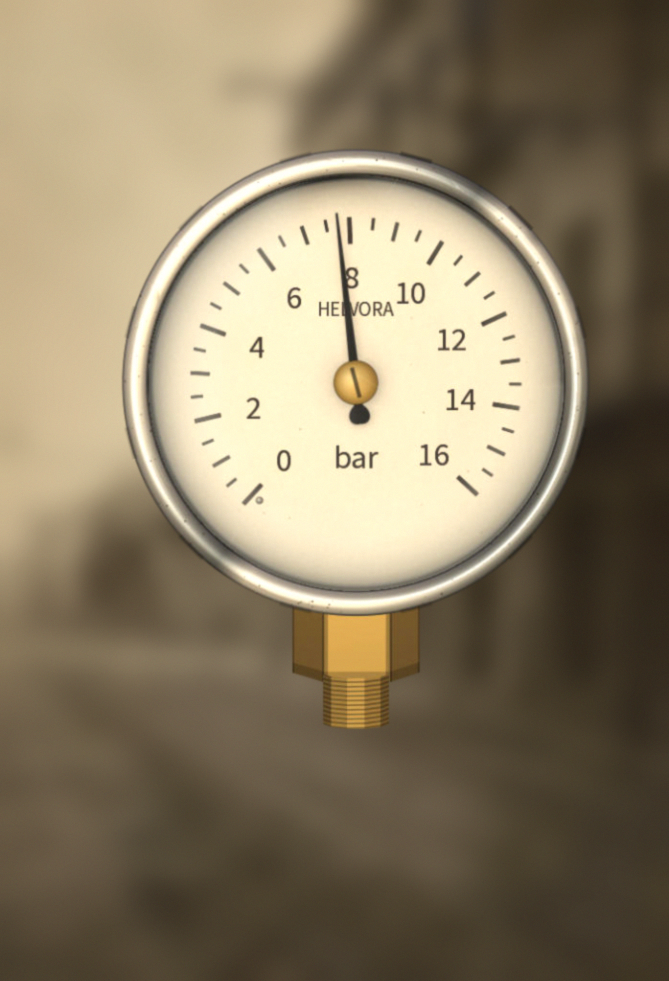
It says 7.75 bar
